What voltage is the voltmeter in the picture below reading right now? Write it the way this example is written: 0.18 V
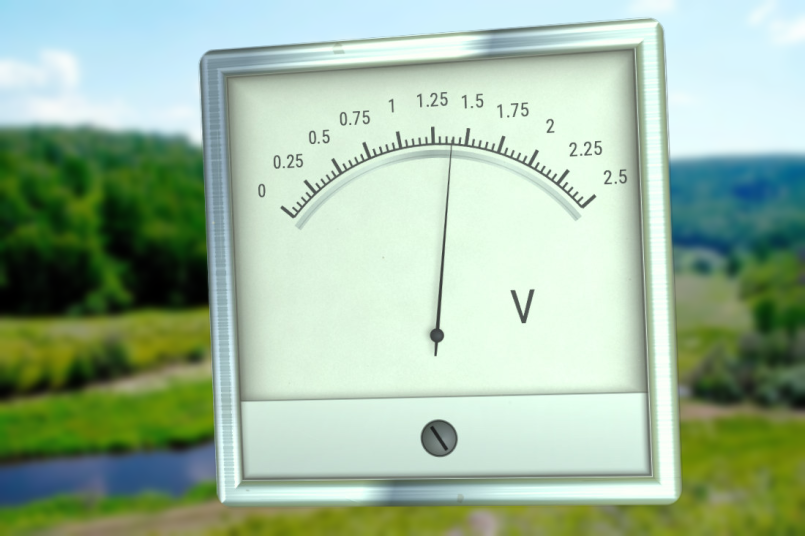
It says 1.4 V
